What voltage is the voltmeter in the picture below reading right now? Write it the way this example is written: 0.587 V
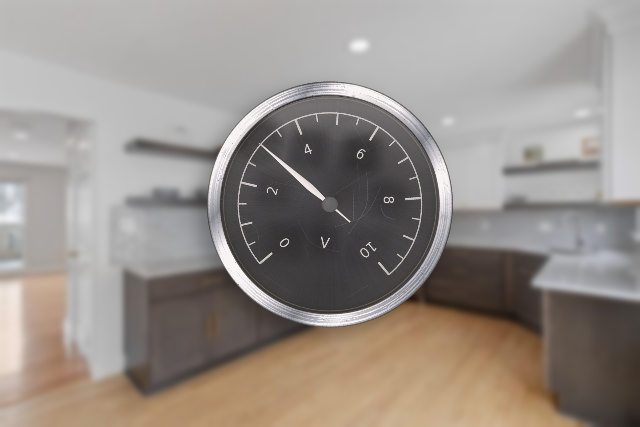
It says 3 V
